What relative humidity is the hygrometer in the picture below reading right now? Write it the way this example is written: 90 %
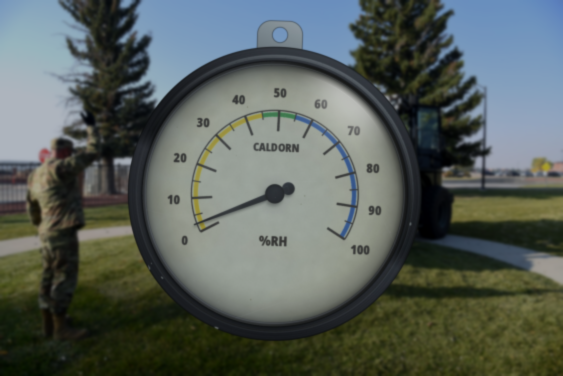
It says 2.5 %
